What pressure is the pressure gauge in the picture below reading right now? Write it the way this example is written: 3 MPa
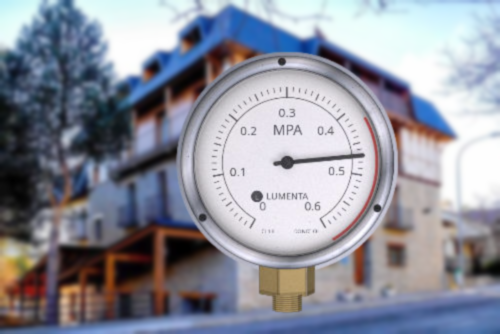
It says 0.47 MPa
